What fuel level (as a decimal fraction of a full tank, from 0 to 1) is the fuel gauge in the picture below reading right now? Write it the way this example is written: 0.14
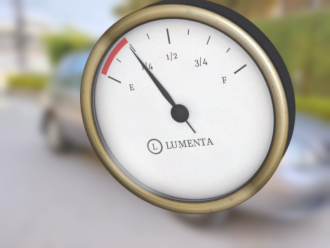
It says 0.25
